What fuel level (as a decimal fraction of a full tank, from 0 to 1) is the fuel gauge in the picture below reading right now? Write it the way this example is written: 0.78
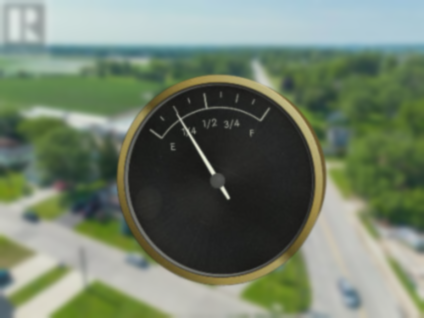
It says 0.25
